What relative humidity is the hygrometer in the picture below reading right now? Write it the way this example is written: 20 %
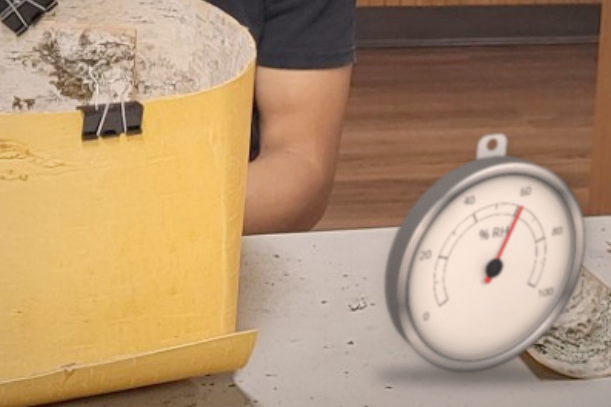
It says 60 %
